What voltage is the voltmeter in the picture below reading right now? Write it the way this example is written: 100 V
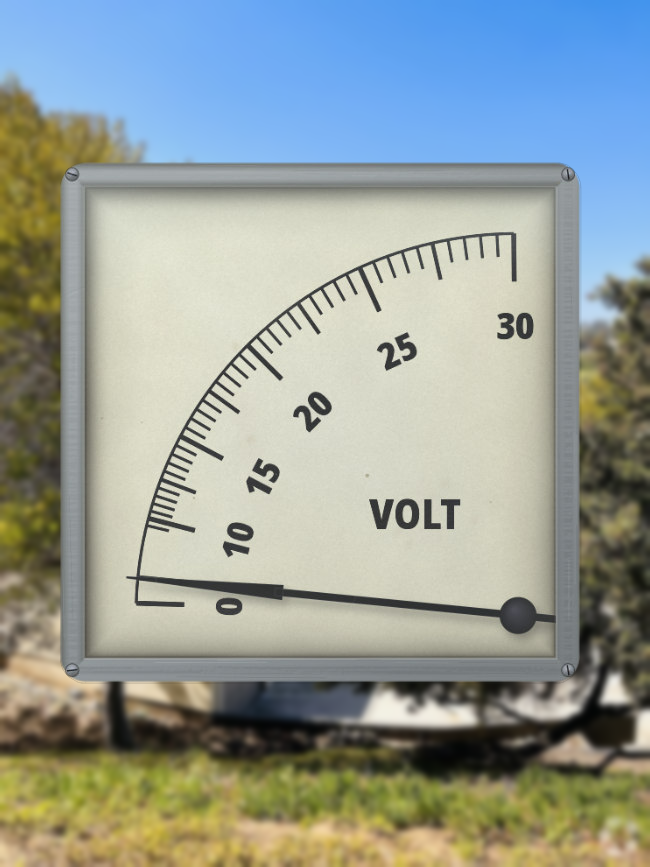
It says 5 V
